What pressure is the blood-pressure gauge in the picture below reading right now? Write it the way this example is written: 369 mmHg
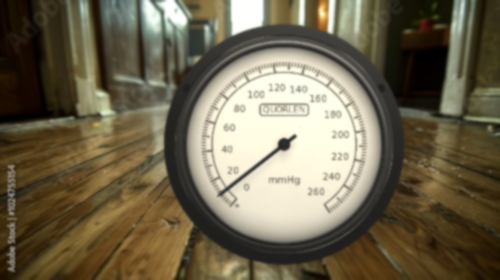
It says 10 mmHg
